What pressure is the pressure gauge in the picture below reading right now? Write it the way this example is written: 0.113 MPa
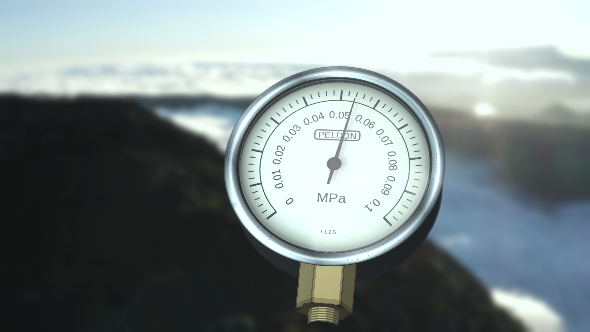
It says 0.054 MPa
